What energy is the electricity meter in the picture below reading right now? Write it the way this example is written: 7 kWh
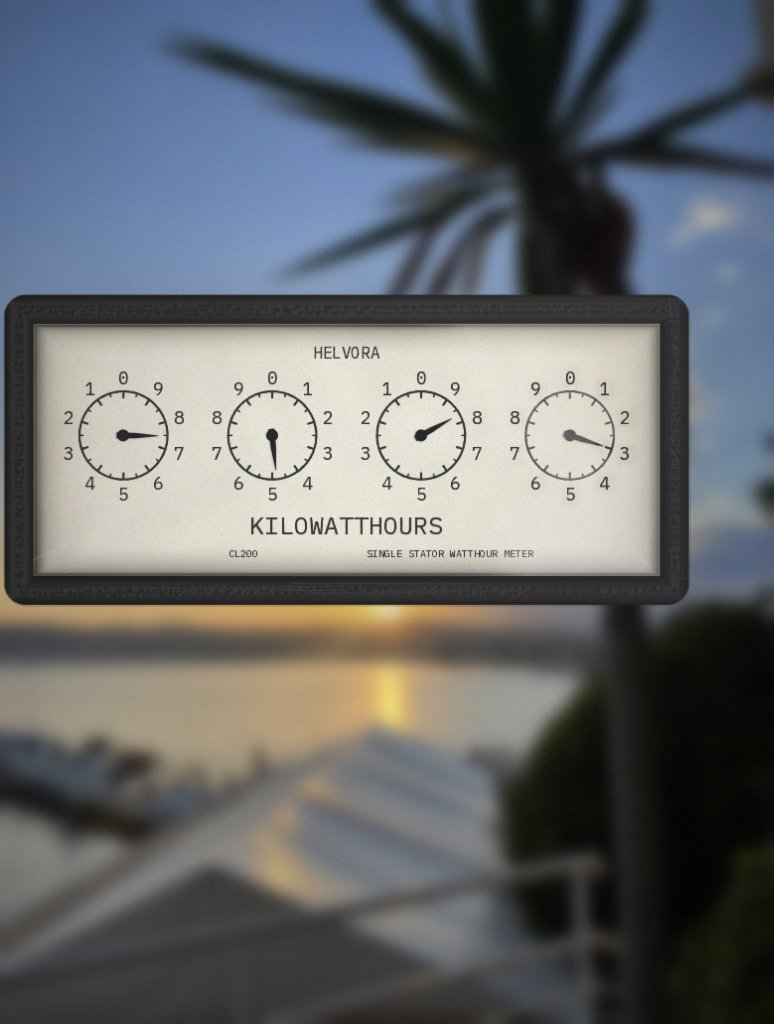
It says 7483 kWh
